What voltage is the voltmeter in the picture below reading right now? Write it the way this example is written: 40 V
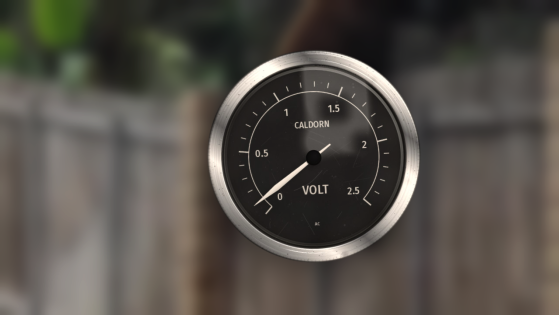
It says 0.1 V
